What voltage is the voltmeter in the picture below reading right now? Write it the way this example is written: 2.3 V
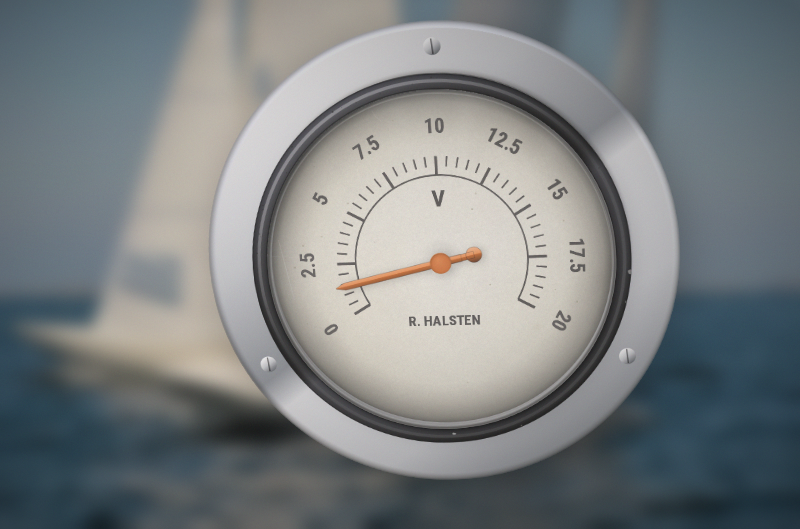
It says 1.5 V
